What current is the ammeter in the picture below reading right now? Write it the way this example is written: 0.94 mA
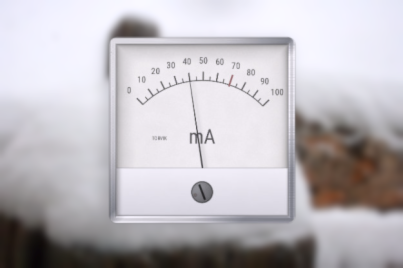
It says 40 mA
